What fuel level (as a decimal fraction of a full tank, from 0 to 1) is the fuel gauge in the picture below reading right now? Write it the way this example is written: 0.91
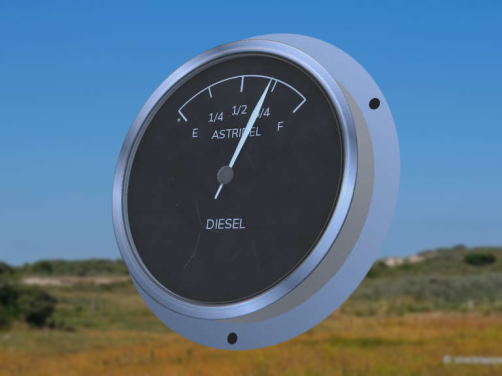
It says 0.75
